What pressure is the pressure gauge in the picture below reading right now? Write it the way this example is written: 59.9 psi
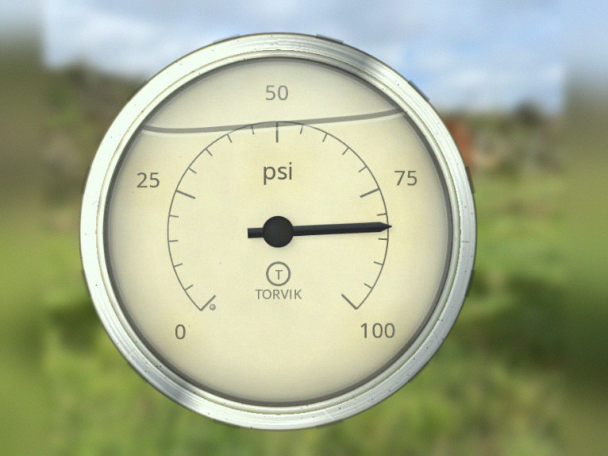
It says 82.5 psi
